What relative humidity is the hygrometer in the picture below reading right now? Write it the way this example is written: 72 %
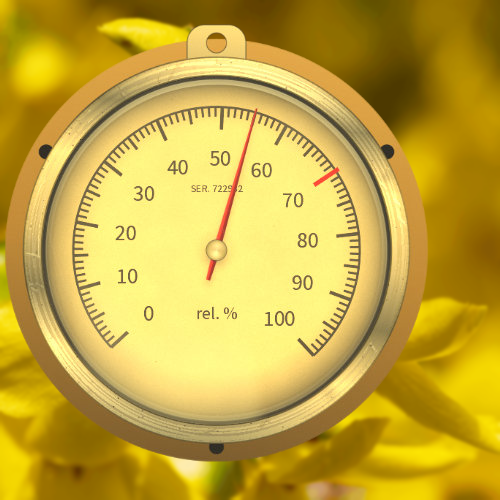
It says 55 %
